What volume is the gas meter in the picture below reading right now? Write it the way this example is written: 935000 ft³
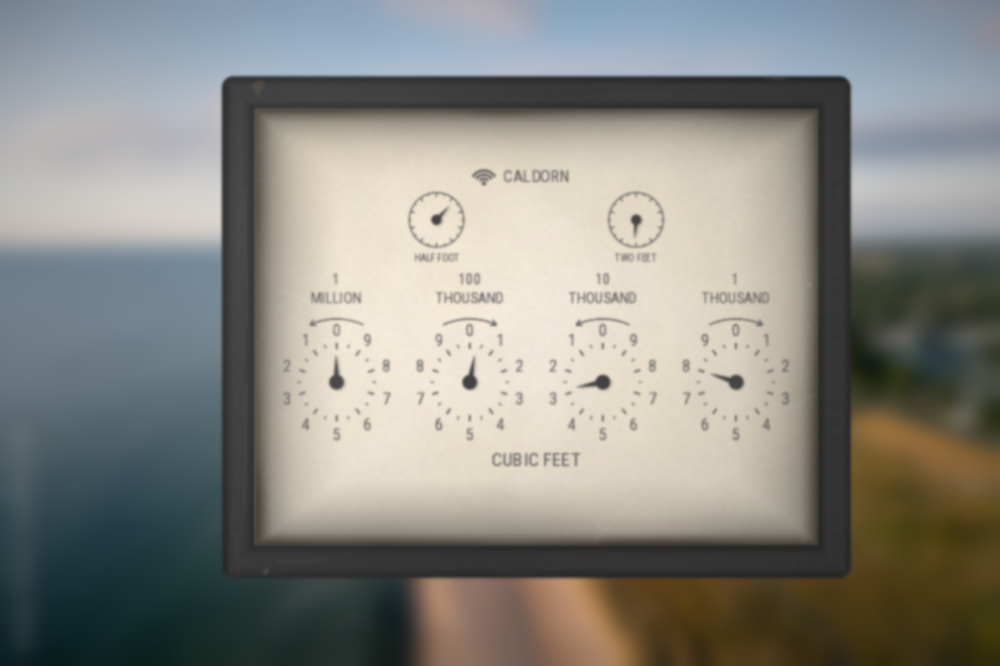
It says 2800 ft³
